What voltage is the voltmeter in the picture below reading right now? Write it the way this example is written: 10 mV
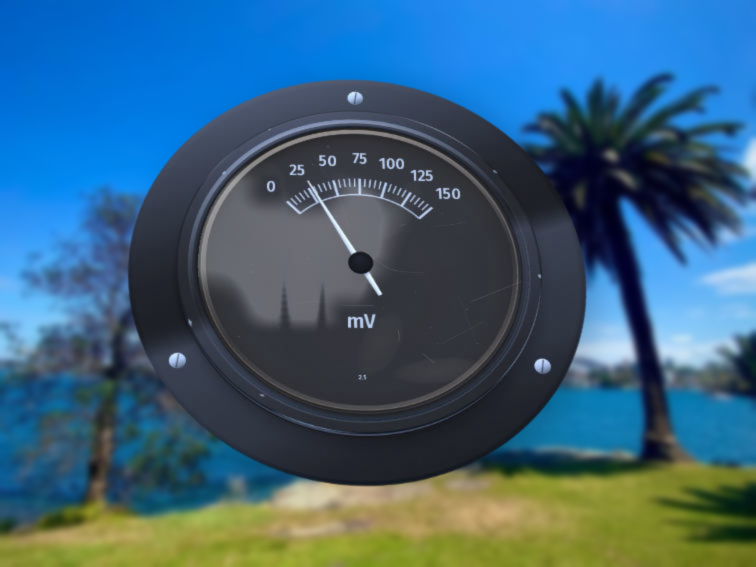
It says 25 mV
